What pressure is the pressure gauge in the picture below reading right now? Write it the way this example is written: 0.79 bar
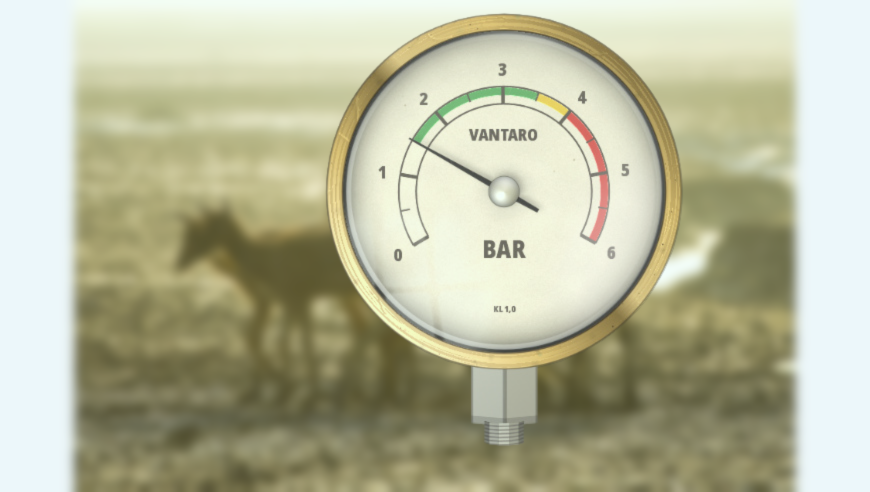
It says 1.5 bar
